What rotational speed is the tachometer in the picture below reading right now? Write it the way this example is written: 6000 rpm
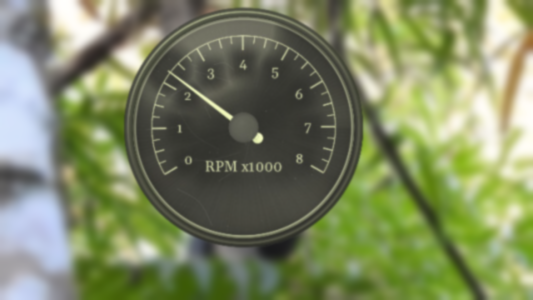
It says 2250 rpm
